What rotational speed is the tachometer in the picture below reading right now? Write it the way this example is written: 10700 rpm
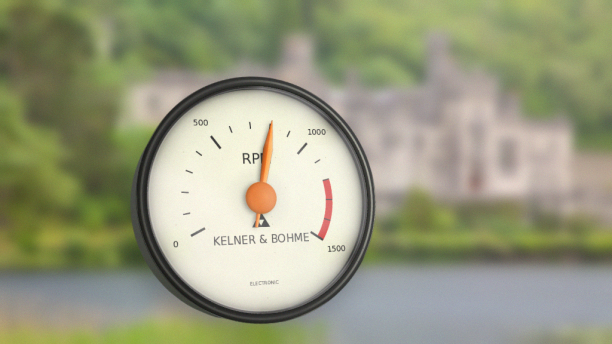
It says 800 rpm
